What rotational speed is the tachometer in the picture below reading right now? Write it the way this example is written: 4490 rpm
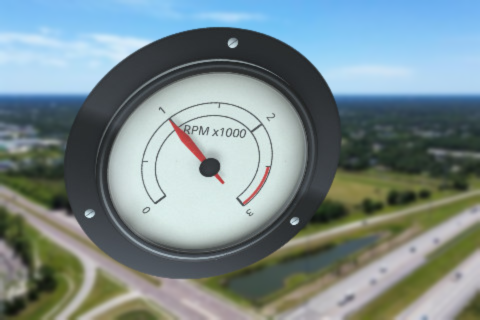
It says 1000 rpm
